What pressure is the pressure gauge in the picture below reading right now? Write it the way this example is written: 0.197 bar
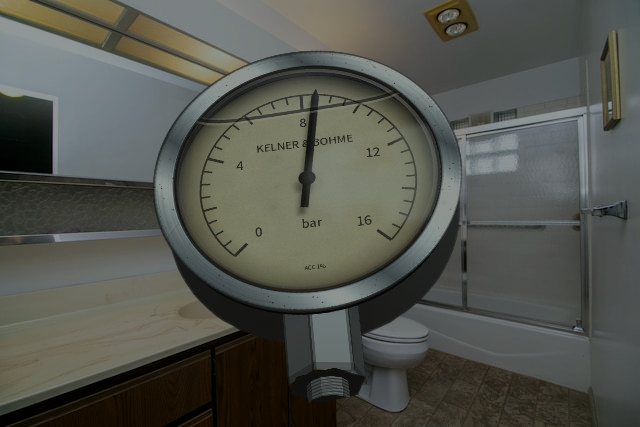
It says 8.5 bar
